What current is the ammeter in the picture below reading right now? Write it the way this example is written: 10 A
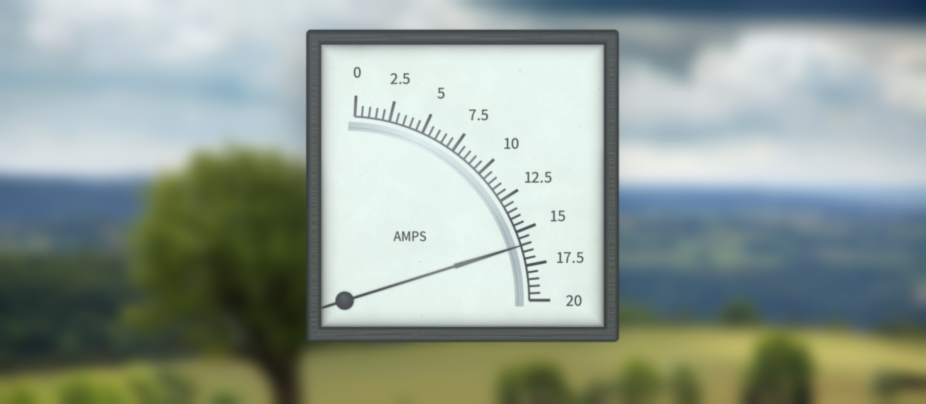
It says 16 A
